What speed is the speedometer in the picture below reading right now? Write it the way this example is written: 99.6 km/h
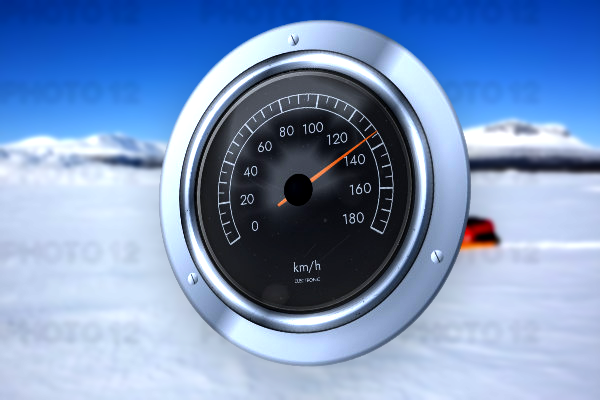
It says 135 km/h
